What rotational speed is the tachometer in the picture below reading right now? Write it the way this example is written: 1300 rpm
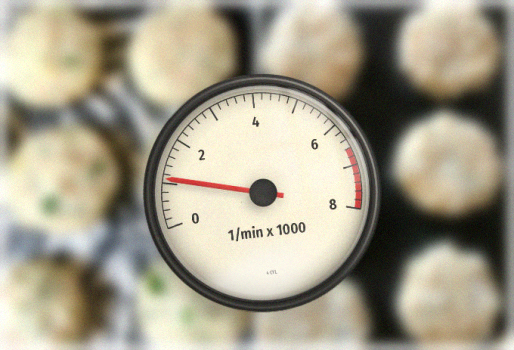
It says 1100 rpm
